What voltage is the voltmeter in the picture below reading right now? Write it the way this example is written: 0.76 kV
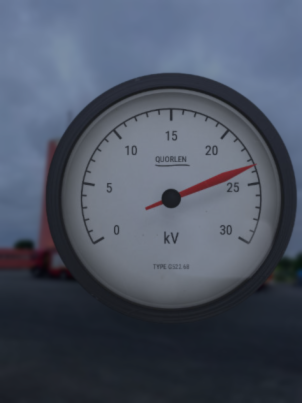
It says 23.5 kV
